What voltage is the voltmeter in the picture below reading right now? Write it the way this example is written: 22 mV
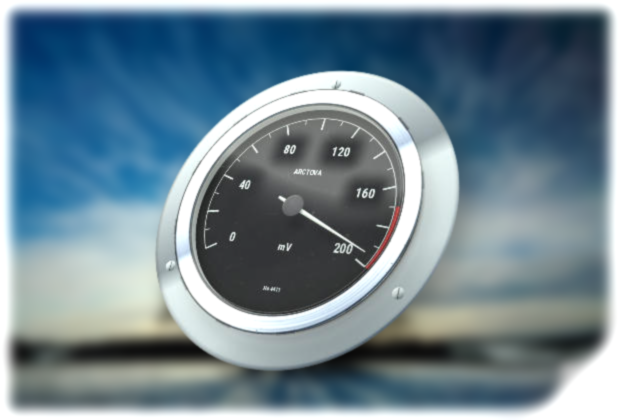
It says 195 mV
